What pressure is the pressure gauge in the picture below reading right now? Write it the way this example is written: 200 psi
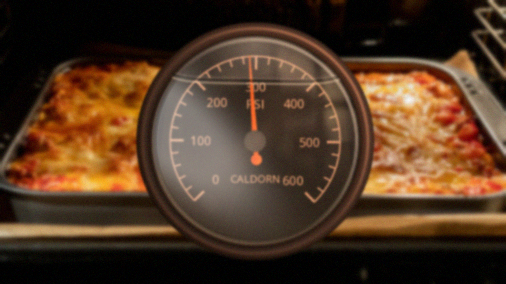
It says 290 psi
